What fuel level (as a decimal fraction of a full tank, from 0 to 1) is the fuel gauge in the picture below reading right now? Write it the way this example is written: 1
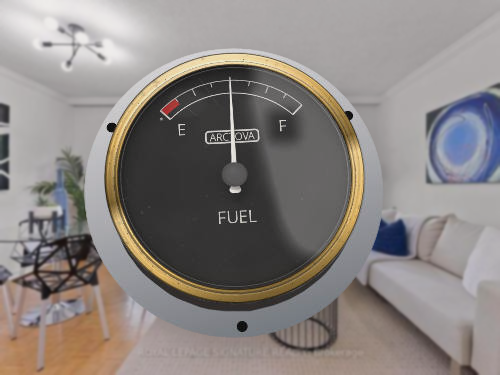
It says 0.5
